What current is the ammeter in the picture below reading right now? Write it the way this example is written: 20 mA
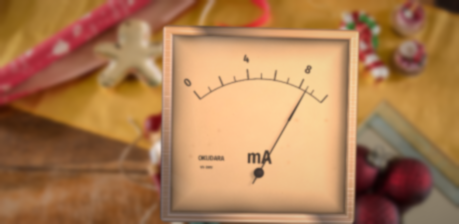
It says 8.5 mA
